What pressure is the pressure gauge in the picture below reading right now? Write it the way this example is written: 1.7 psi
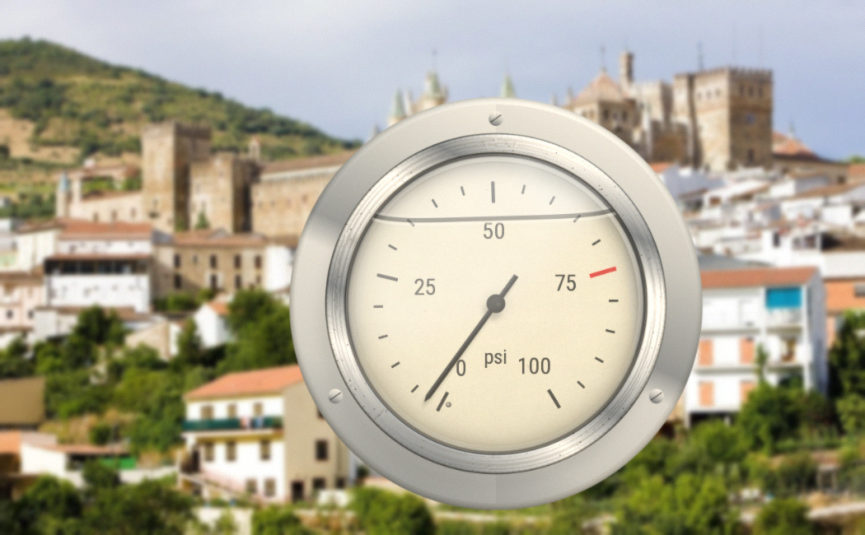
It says 2.5 psi
